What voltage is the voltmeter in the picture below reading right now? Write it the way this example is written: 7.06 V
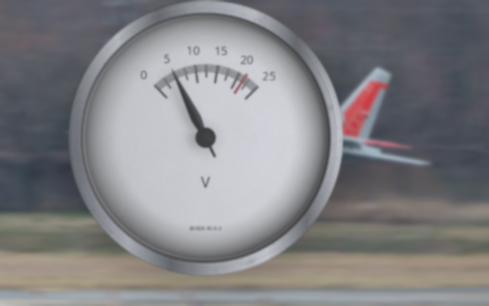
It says 5 V
